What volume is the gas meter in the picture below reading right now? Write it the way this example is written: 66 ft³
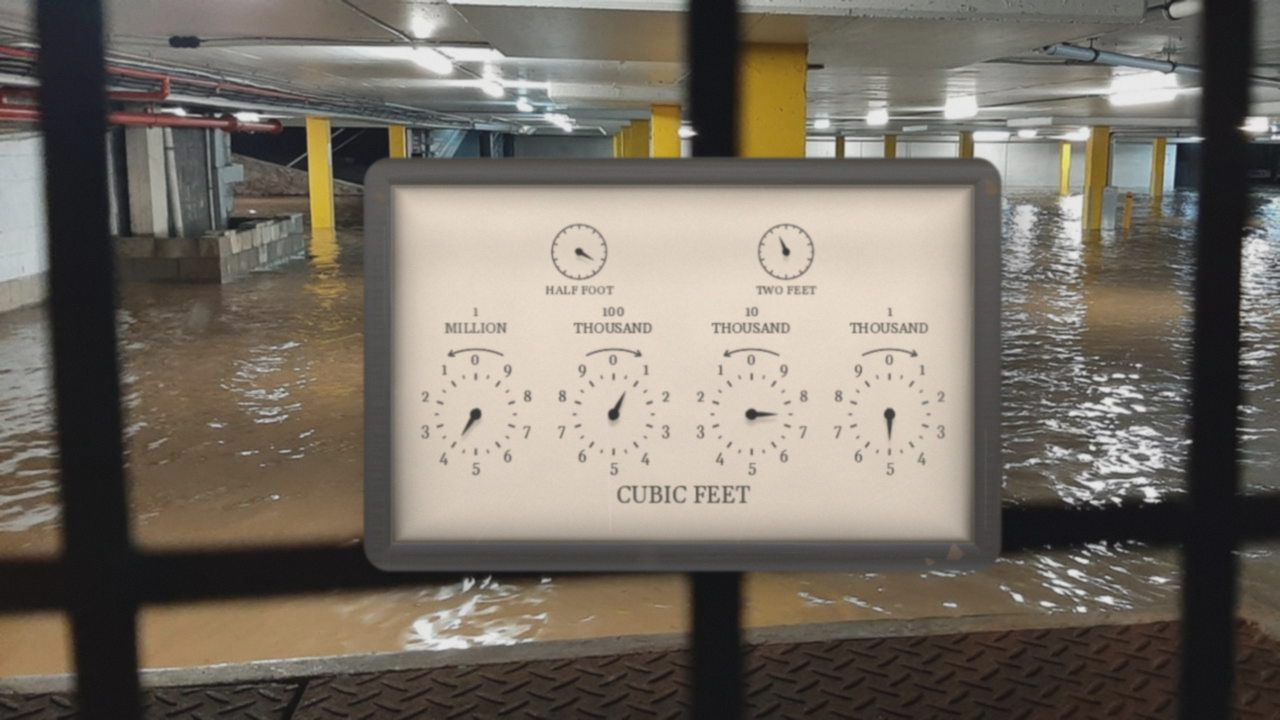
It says 407500 ft³
